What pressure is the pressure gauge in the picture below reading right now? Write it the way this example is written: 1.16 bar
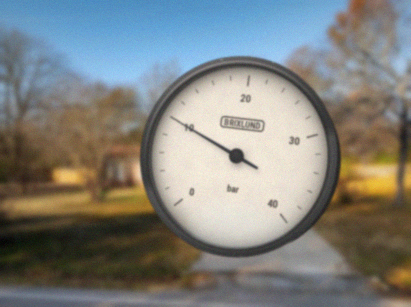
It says 10 bar
